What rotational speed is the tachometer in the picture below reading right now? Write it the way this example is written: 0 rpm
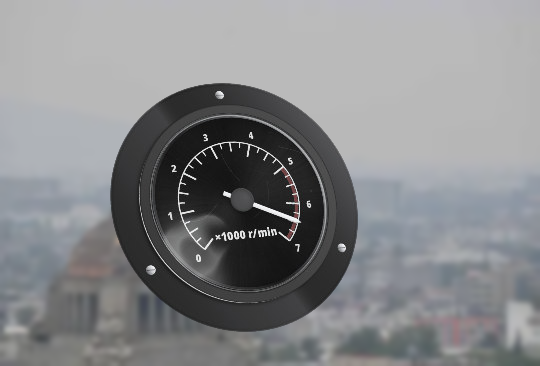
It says 6500 rpm
